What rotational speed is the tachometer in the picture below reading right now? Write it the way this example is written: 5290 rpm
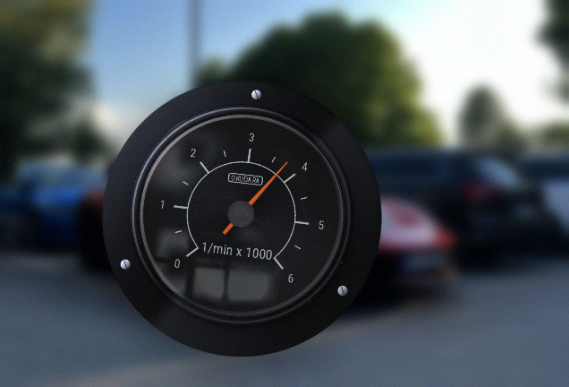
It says 3750 rpm
